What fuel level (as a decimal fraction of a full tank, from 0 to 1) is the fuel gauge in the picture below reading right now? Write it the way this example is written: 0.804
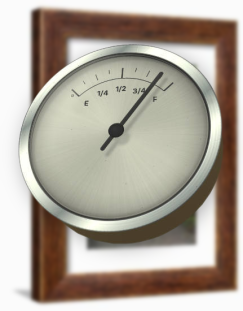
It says 0.875
